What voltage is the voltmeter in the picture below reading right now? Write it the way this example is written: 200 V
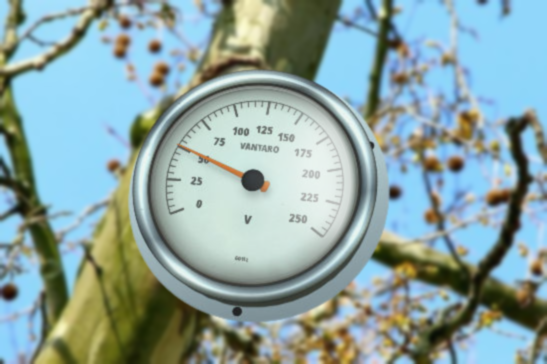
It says 50 V
